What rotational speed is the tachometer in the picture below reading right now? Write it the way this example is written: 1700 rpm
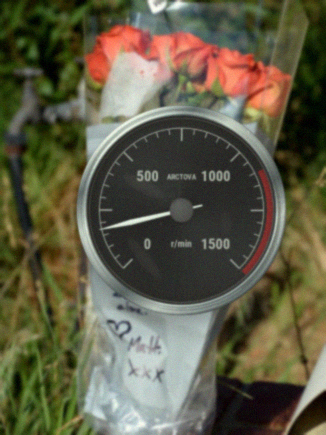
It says 175 rpm
